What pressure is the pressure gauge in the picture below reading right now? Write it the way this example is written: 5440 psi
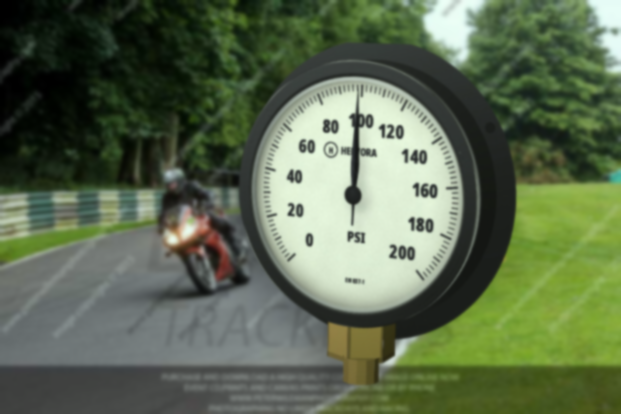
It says 100 psi
